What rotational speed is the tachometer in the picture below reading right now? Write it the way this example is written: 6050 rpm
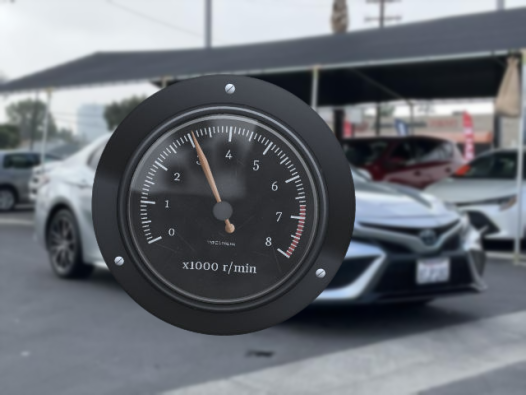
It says 3100 rpm
